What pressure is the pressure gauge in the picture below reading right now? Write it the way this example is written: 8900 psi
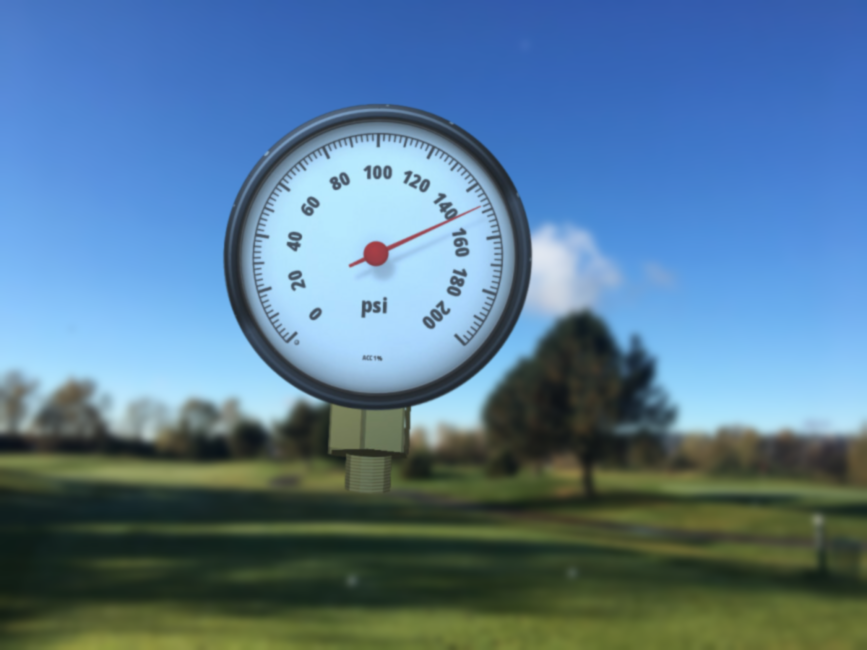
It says 148 psi
